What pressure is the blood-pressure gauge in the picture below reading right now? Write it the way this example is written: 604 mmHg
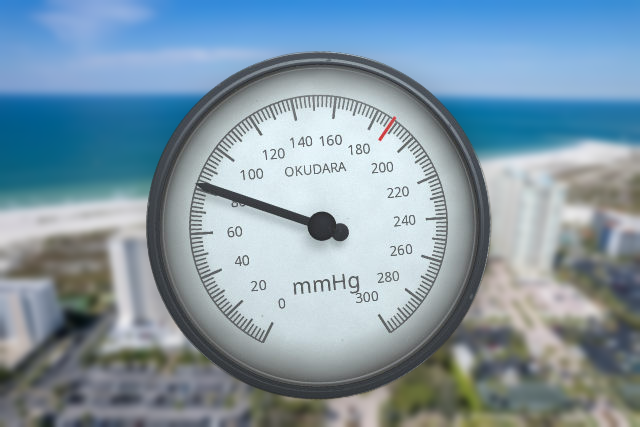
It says 82 mmHg
